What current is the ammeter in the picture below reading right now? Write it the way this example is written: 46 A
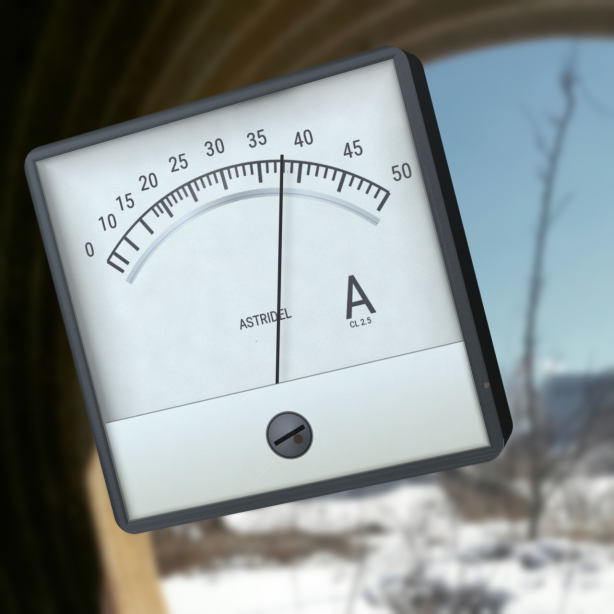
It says 38 A
